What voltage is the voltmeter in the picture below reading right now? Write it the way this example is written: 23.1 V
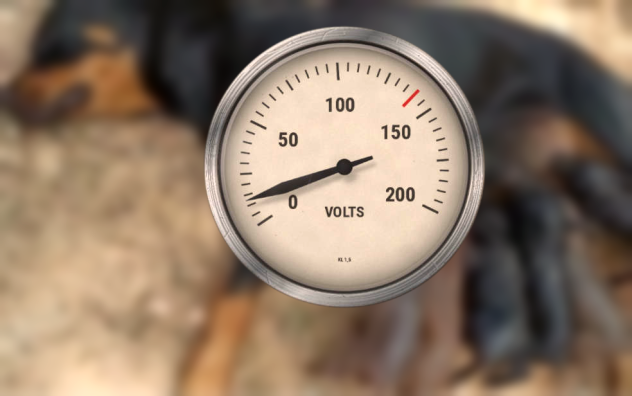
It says 12.5 V
